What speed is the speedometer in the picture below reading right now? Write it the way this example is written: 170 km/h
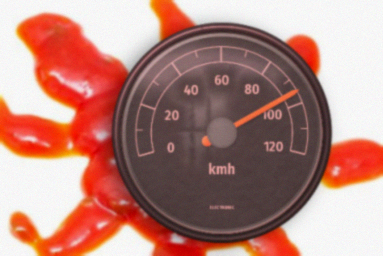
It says 95 km/h
